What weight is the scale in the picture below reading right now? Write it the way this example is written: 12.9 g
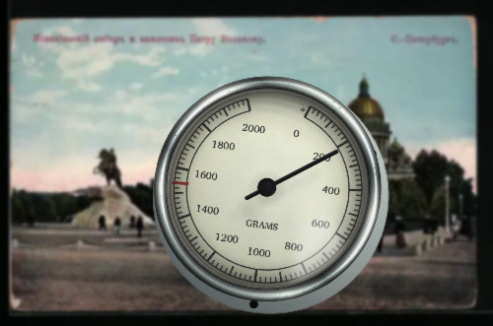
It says 220 g
